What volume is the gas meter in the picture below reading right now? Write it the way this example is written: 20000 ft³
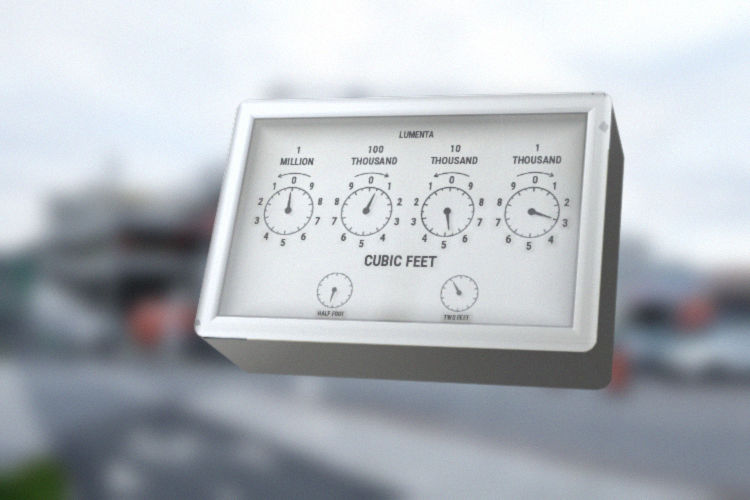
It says 5300 ft³
